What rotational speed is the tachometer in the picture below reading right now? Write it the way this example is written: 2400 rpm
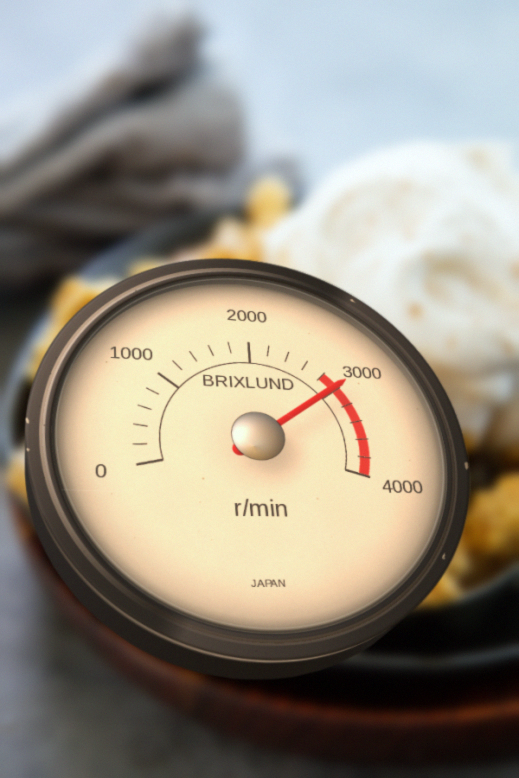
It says 3000 rpm
